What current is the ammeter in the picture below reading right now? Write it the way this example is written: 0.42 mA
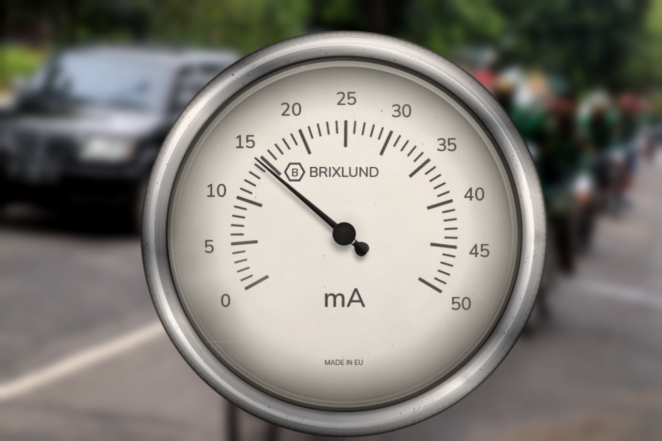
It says 14.5 mA
